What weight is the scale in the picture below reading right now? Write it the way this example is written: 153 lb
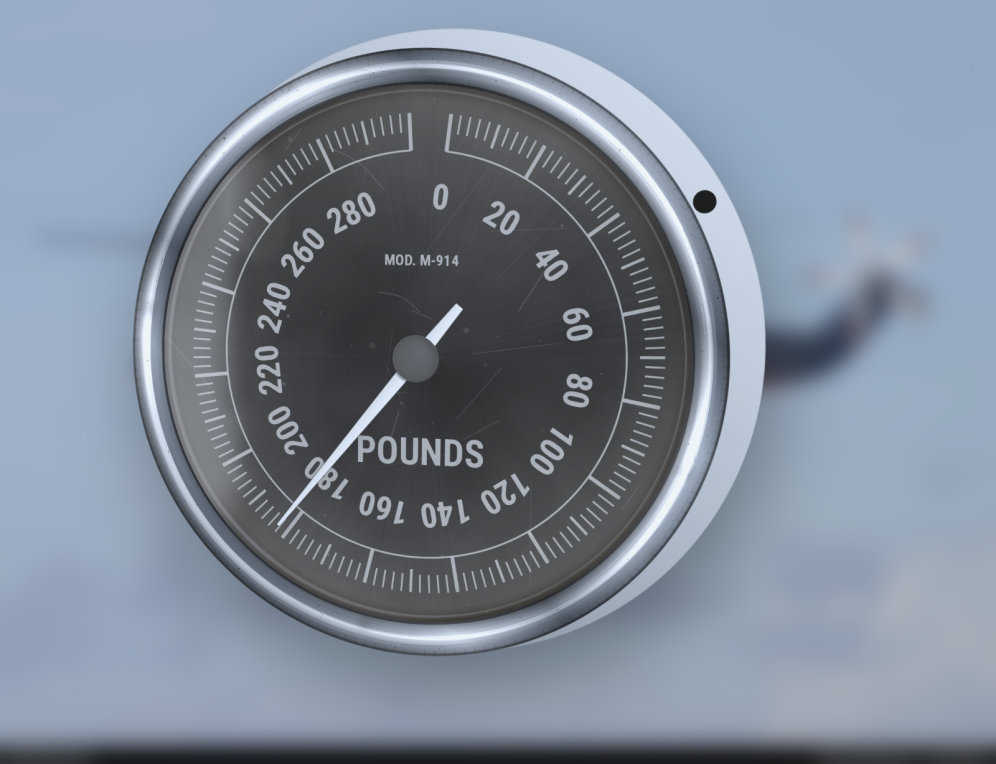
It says 182 lb
